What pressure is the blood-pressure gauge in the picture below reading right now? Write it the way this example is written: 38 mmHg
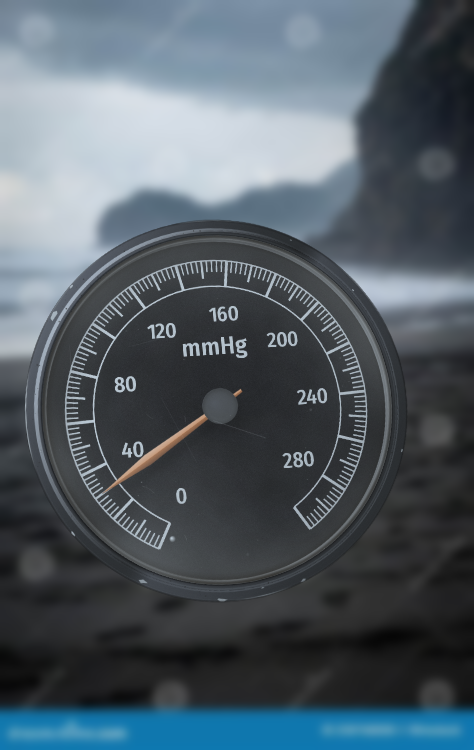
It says 30 mmHg
